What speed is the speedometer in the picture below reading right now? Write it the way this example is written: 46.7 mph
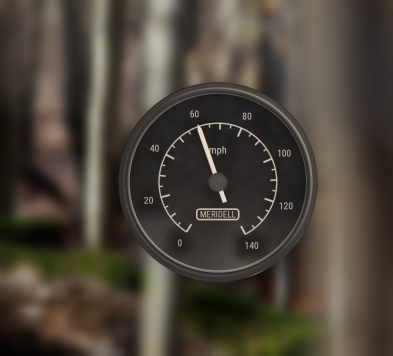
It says 60 mph
